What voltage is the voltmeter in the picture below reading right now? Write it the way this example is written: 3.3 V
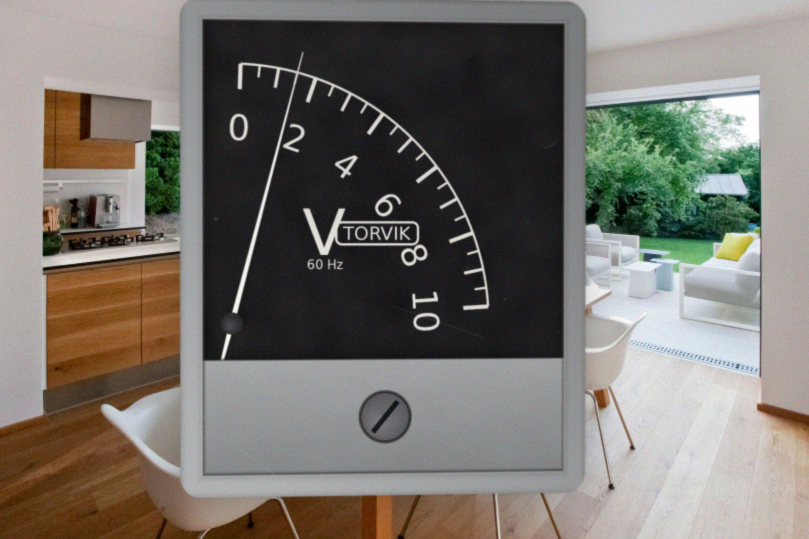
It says 1.5 V
